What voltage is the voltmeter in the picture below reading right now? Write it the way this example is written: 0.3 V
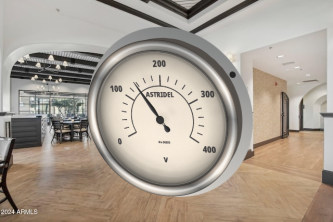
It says 140 V
